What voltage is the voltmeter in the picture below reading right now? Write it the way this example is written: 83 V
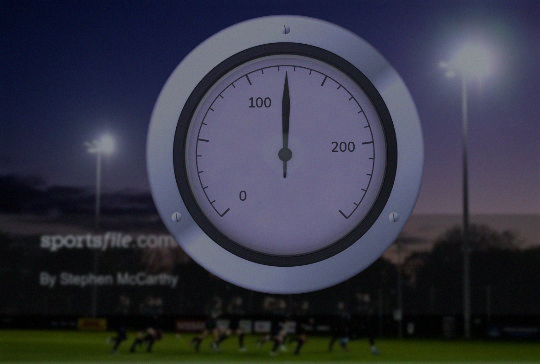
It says 125 V
